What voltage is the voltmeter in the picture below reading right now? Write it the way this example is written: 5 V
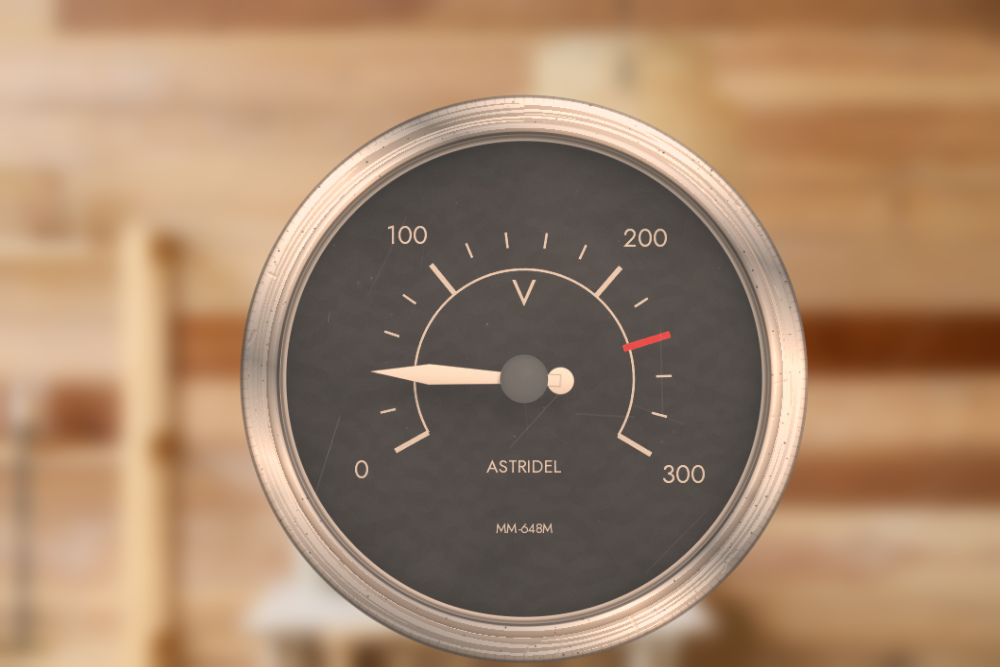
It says 40 V
